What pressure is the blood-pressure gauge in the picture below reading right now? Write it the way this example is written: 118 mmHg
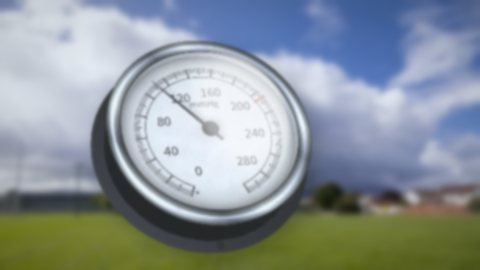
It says 110 mmHg
